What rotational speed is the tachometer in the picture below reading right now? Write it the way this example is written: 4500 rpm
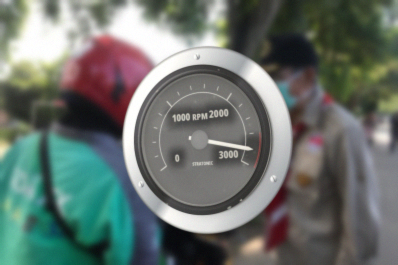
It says 2800 rpm
